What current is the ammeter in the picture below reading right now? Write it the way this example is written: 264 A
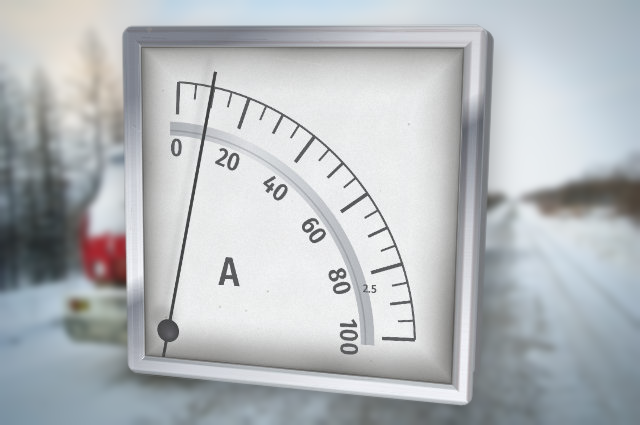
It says 10 A
